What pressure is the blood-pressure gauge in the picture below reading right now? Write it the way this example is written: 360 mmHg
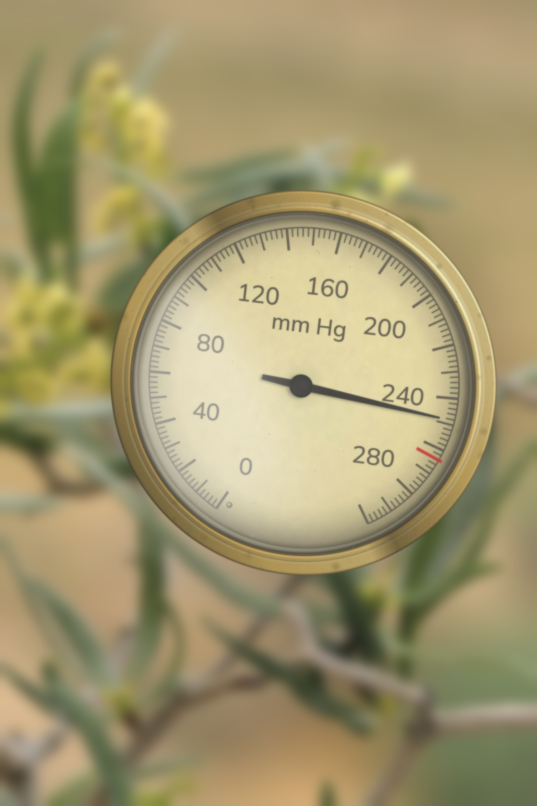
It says 248 mmHg
